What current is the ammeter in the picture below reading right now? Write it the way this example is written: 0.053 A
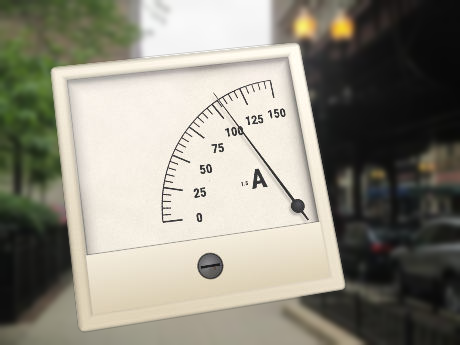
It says 105 A
